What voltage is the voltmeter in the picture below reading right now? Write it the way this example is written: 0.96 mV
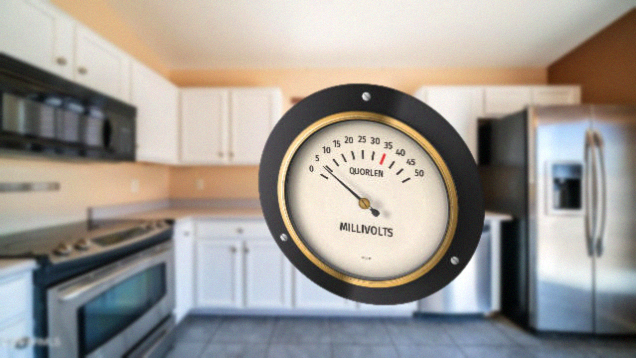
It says 5 mV
